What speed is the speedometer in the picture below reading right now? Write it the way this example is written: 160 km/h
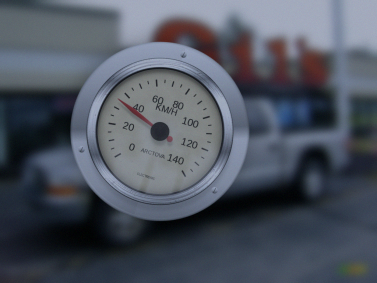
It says 35 km/h
